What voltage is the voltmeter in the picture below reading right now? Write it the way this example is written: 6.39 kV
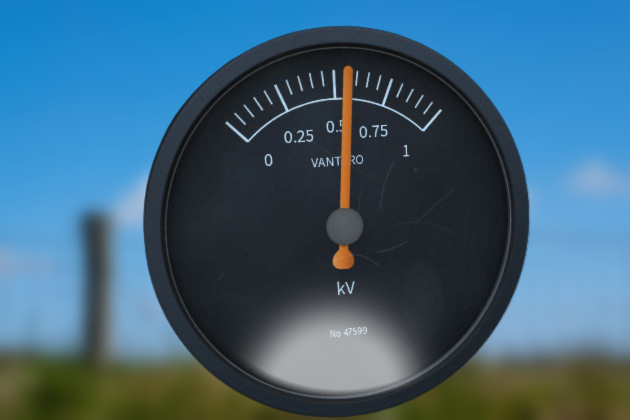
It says 0.55 kV
